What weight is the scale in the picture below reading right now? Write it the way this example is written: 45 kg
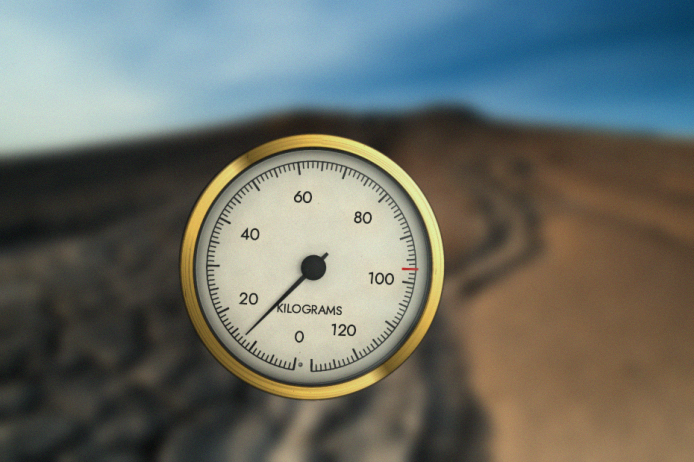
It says 13 kg
